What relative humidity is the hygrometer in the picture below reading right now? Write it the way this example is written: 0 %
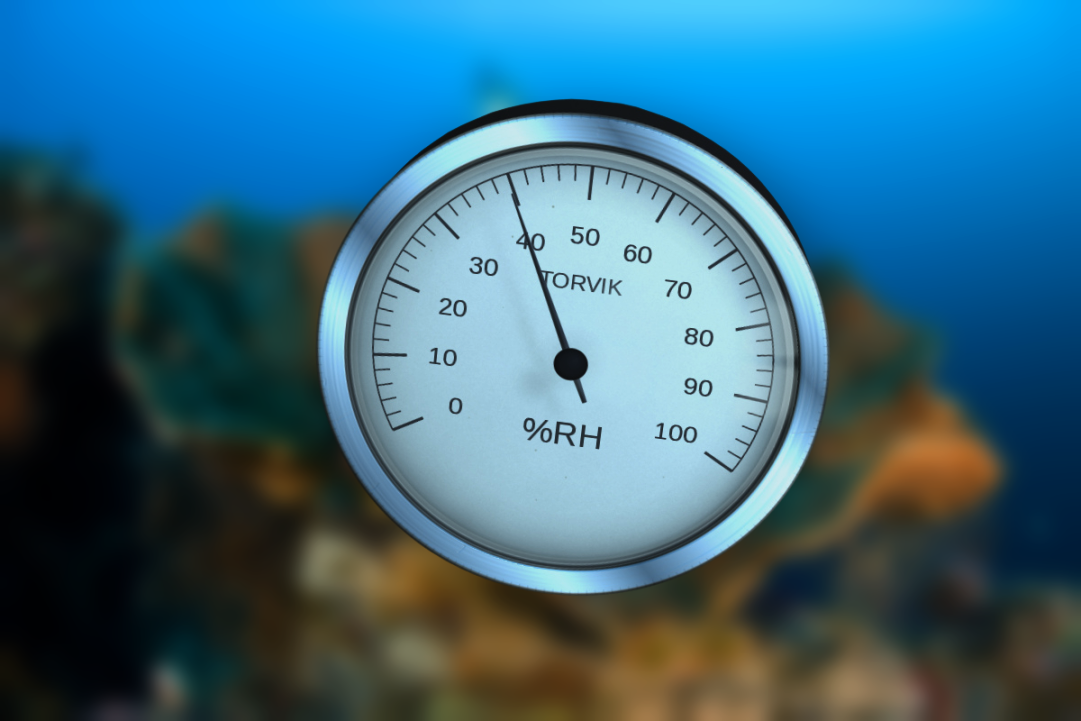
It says 40 %
